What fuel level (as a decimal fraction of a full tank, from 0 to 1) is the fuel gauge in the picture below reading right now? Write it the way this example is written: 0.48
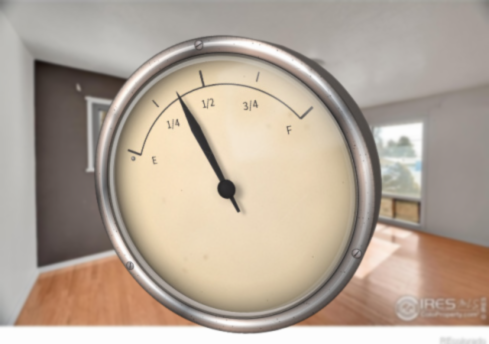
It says 0.375
